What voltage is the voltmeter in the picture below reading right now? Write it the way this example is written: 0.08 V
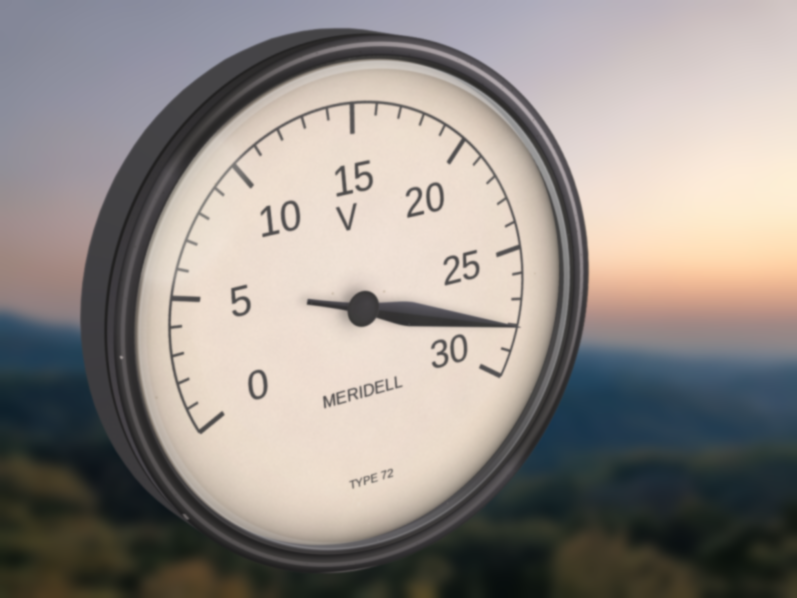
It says 28 V
